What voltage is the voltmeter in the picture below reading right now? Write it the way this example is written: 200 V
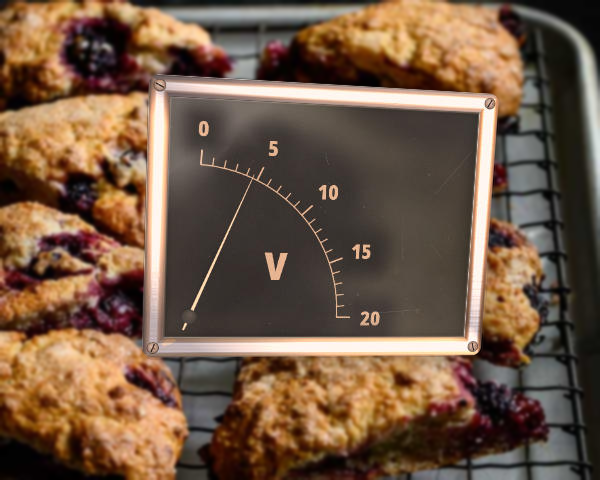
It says 4.5 V
